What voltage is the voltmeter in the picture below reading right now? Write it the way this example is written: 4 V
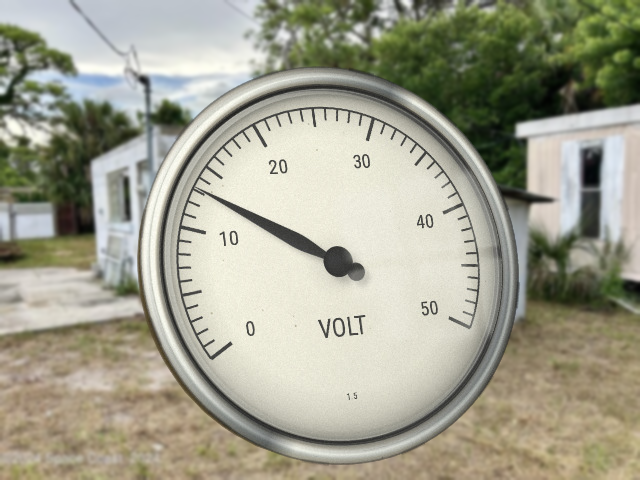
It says 13 V
